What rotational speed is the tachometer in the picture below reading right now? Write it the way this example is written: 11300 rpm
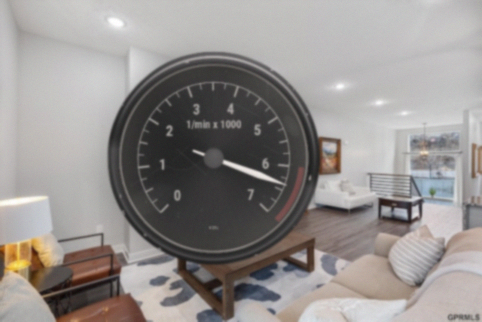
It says 6375 rpm
